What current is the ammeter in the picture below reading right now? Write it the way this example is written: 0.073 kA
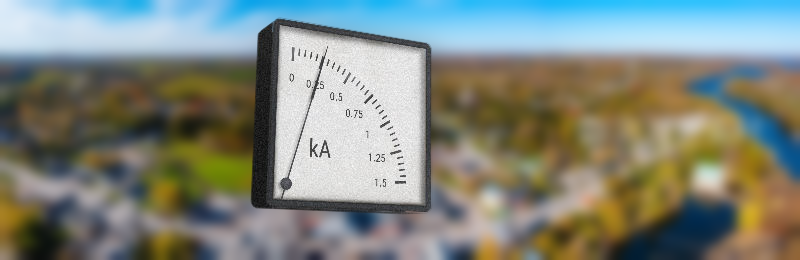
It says 0.25 kA
